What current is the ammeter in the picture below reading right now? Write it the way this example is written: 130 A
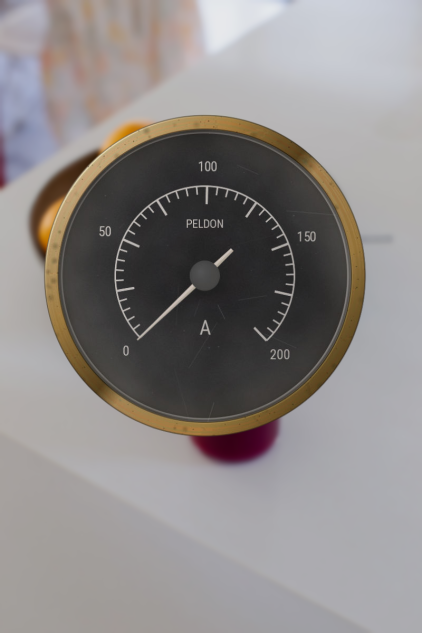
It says 0 A
